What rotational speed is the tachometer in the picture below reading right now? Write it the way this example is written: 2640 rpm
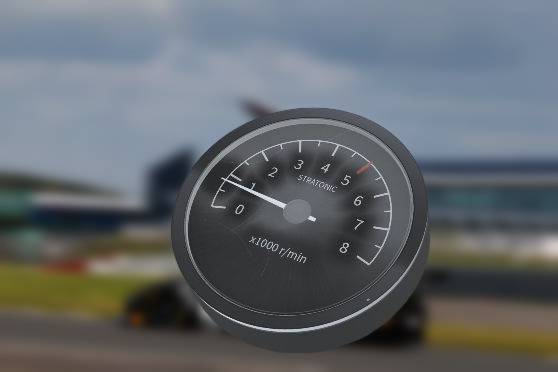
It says 750 rpm
